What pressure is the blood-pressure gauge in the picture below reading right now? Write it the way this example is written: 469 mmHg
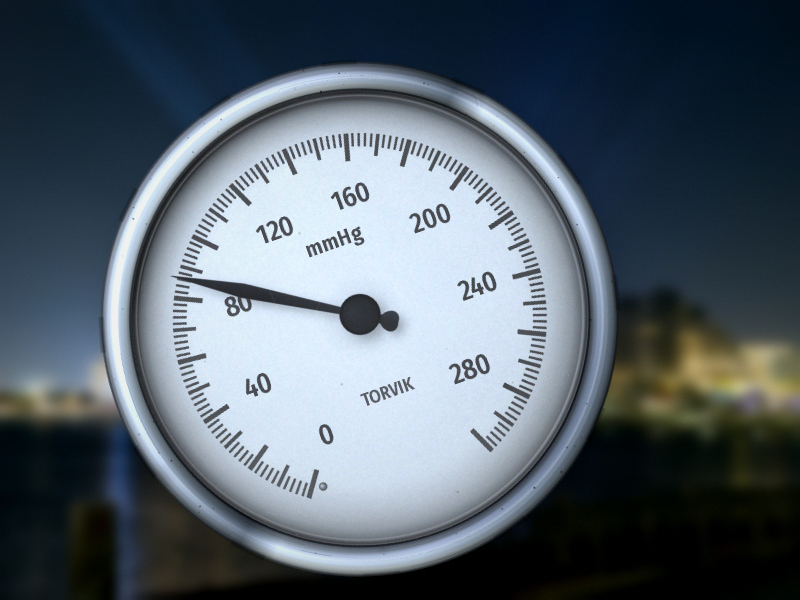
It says 86 mmHg
